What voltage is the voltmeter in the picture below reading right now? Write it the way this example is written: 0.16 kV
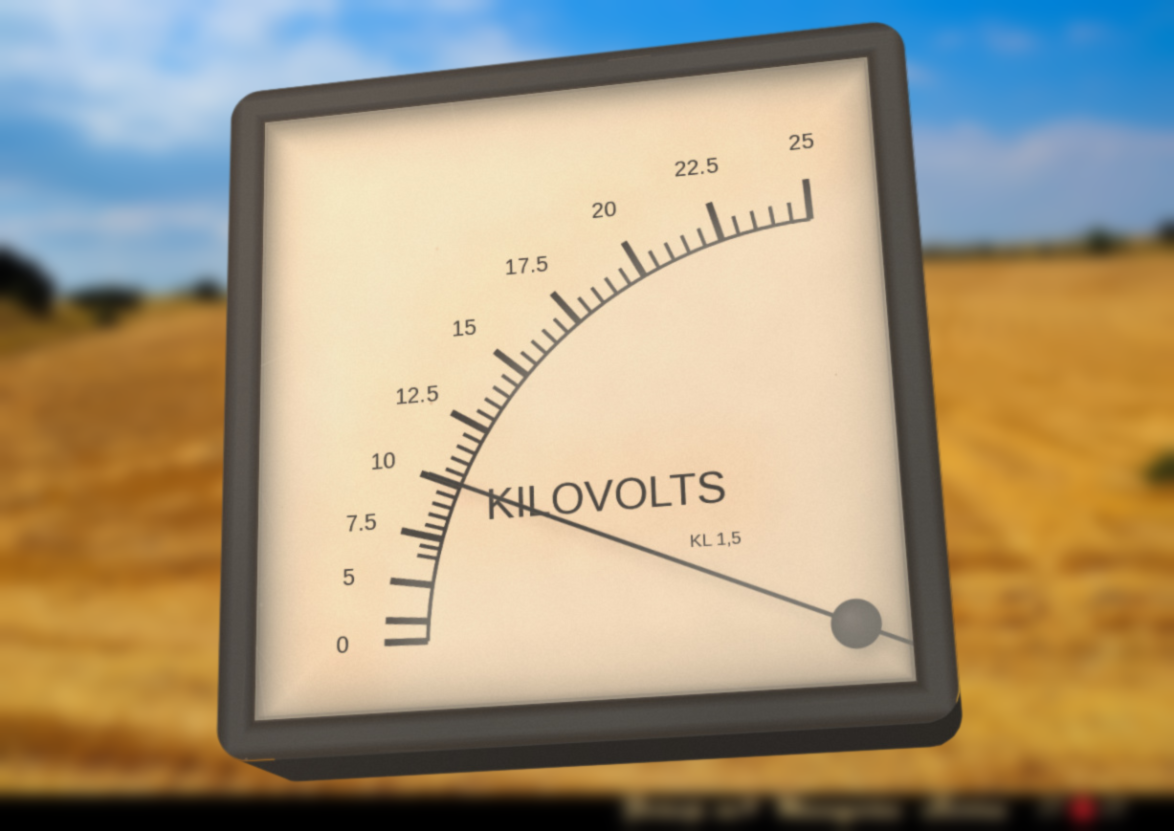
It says 10 kV
